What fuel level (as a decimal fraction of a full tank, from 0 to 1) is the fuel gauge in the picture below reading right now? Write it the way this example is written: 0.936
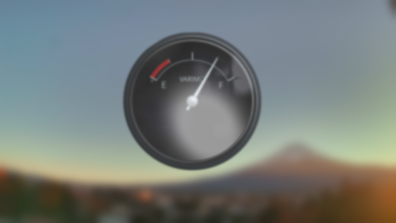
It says 0.75
